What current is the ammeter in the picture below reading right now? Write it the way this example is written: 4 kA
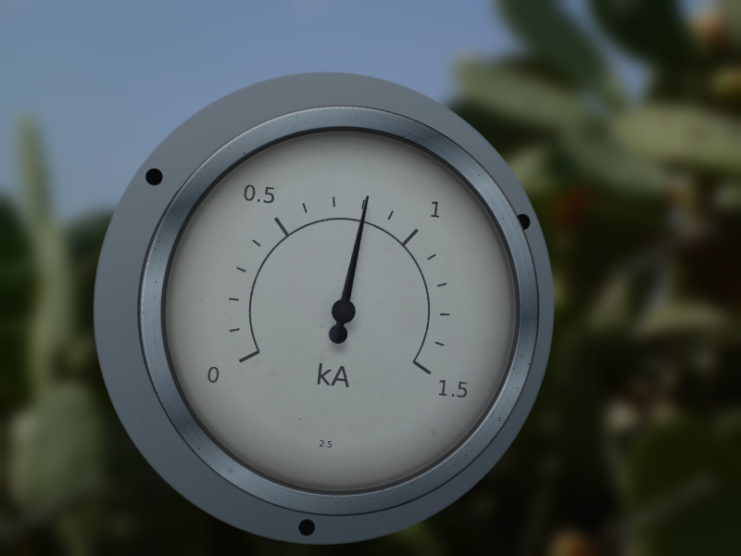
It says 0.8 kA
